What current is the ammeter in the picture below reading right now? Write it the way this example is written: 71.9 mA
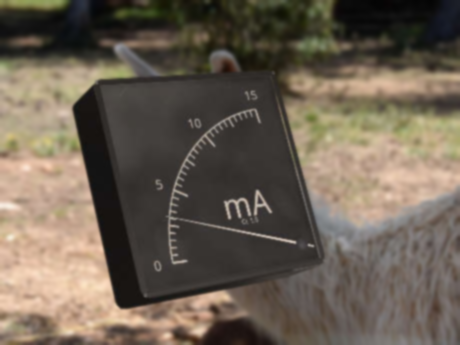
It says 3 mA
